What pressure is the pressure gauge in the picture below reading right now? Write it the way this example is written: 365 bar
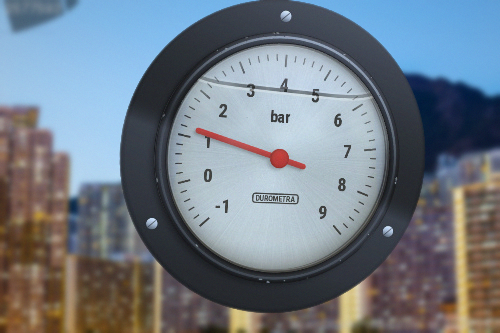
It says 1.2 bar
